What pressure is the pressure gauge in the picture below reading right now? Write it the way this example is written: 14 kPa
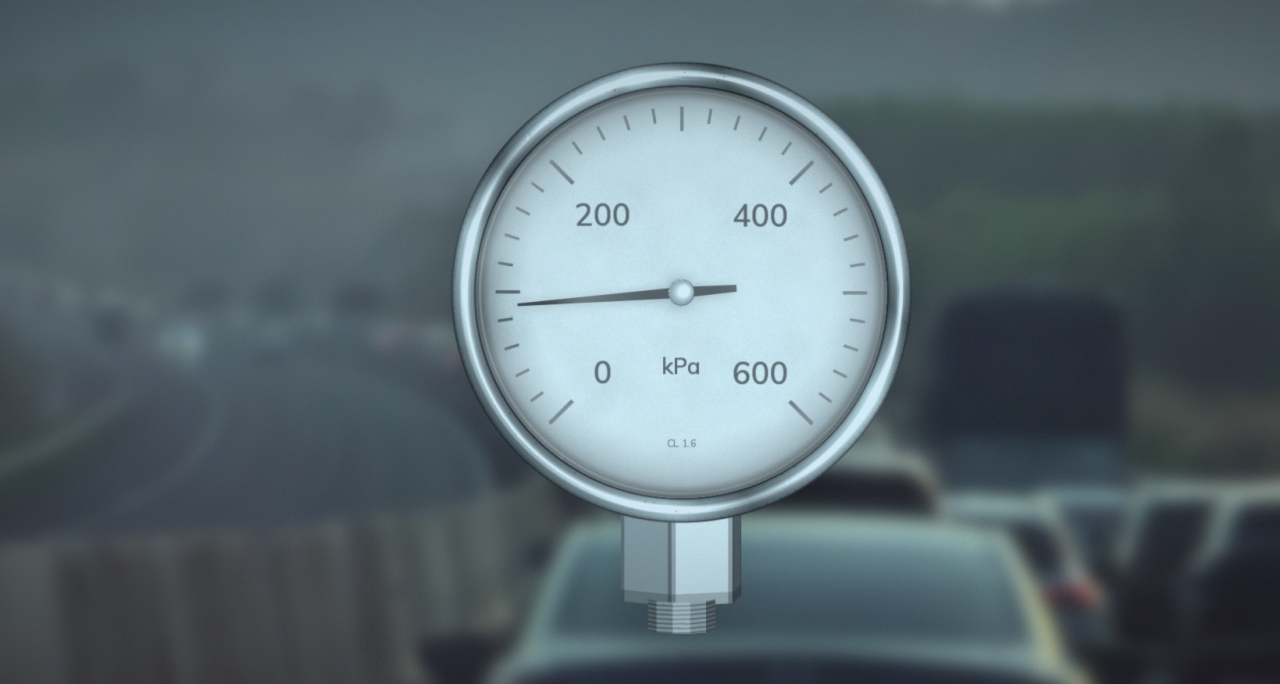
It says 90 kPa
